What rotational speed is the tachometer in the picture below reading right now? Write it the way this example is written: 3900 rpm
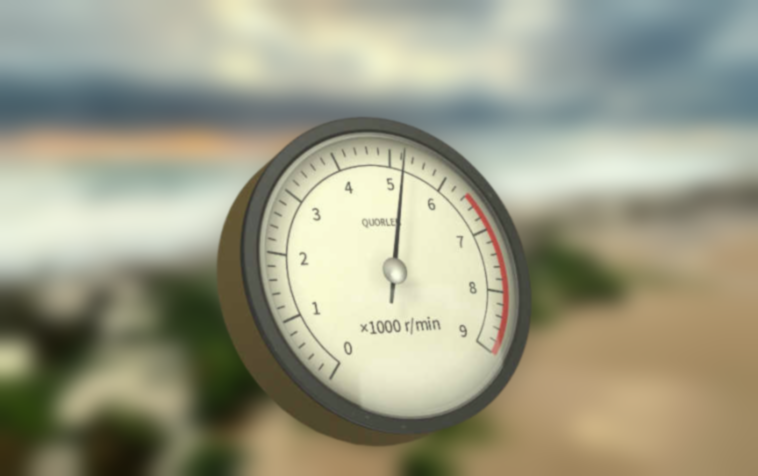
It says 5200 rpm
